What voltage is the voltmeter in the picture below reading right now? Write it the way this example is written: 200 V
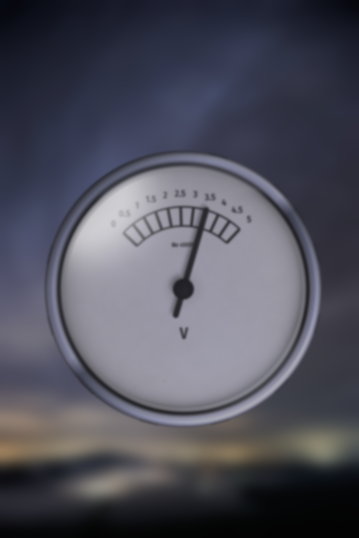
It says 3.5 V
